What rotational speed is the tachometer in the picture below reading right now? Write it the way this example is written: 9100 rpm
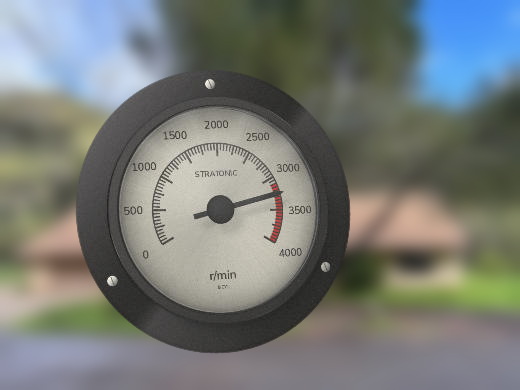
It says 3250 rpm
